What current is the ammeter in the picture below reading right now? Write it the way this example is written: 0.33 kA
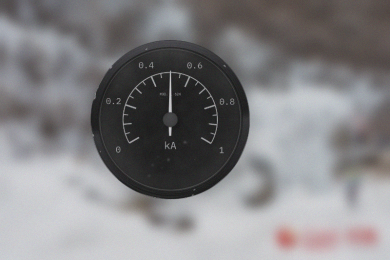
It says 0.5 kA
